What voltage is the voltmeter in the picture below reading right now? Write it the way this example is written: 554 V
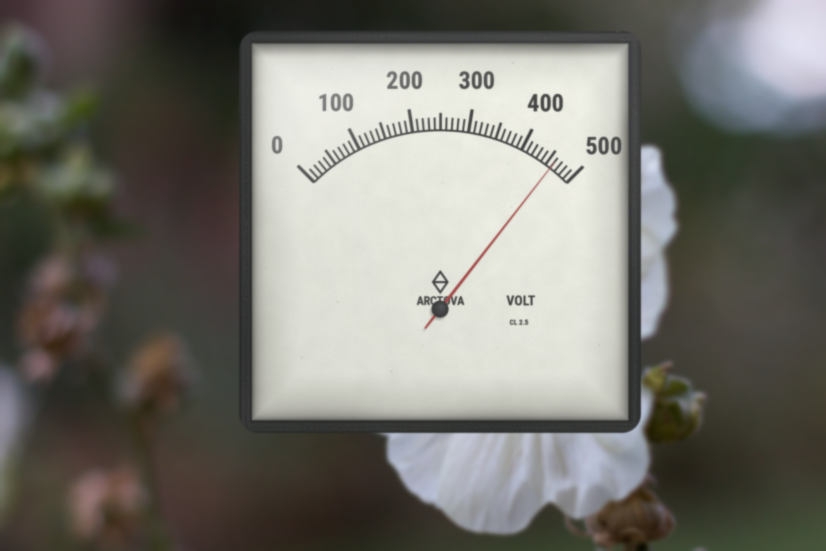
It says 460 V
